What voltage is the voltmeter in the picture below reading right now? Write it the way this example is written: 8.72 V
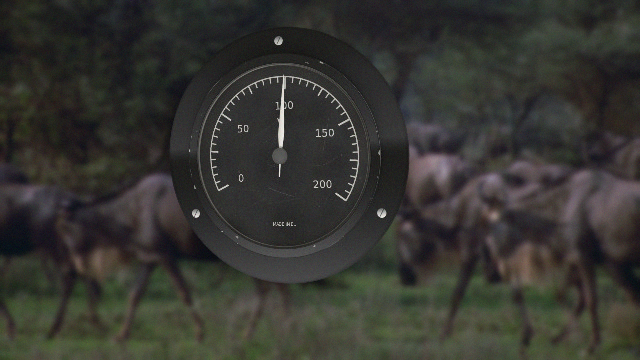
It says 100 V
